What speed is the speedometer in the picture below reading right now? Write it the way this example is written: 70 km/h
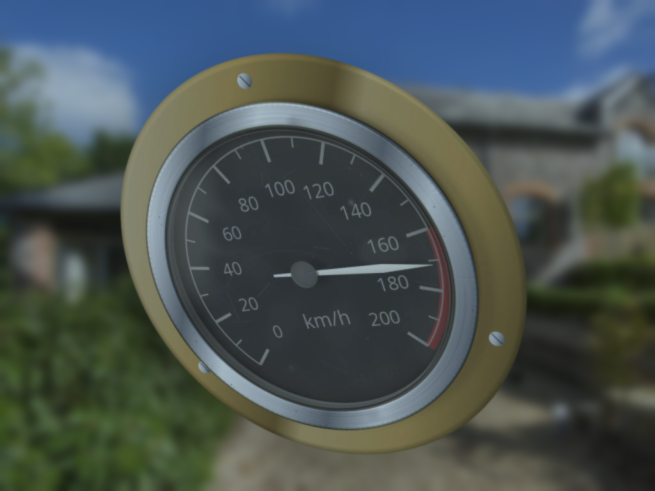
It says 170 km/h
